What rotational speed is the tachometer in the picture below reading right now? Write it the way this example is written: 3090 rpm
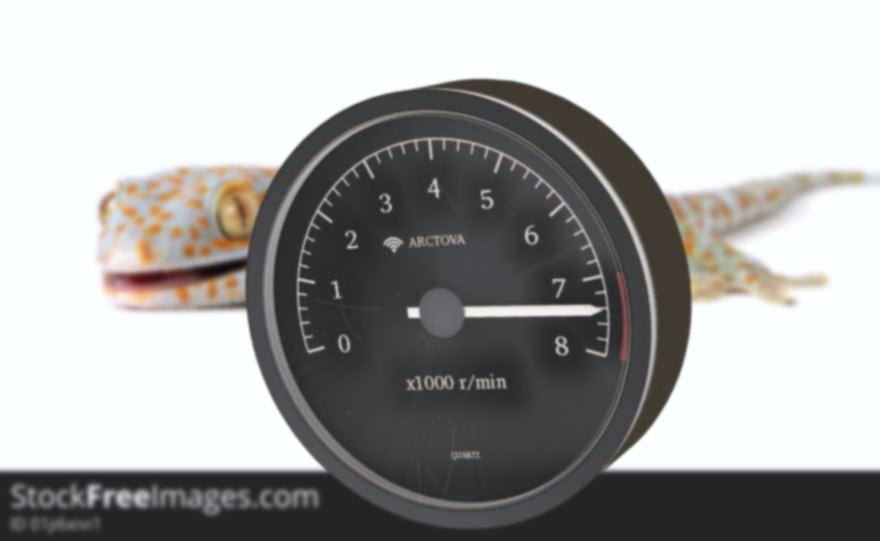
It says 7400 rpm
